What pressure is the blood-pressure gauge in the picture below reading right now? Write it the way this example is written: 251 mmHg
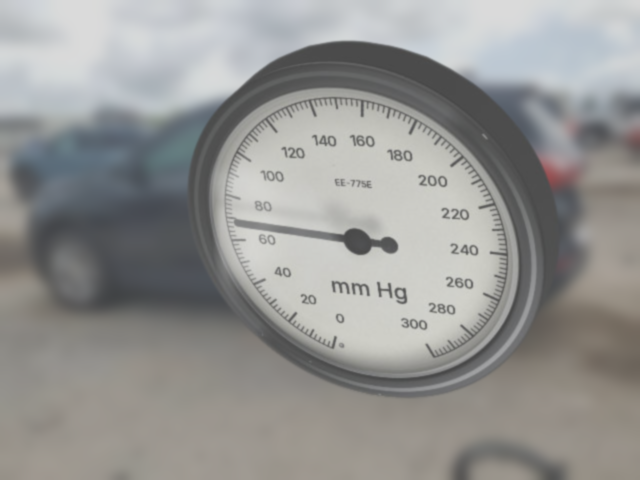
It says 70 mmHg
